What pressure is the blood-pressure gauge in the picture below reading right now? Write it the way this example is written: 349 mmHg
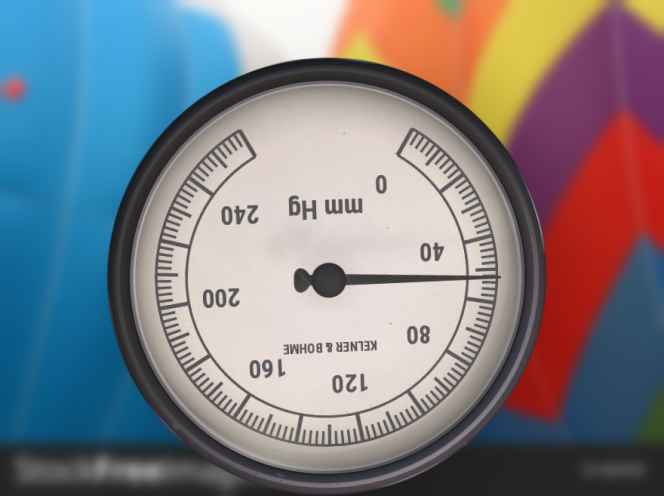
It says 52 mmHg
